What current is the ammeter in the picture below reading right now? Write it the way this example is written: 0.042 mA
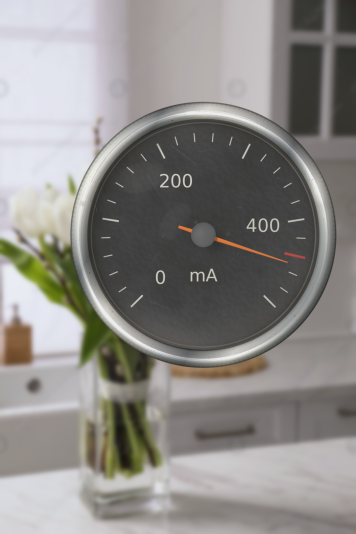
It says 450 mA
